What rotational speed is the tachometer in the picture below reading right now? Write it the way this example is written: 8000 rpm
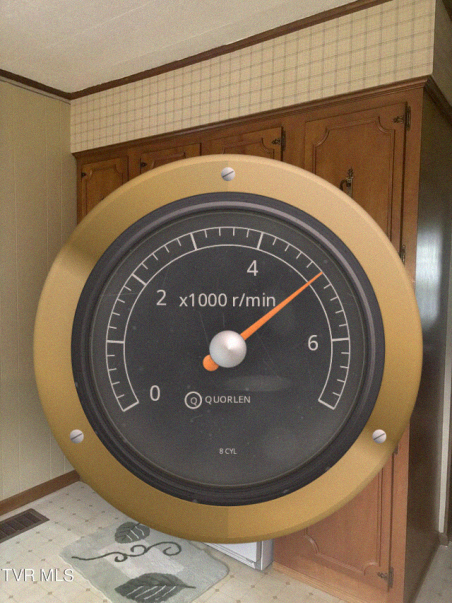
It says 5000 rpm
